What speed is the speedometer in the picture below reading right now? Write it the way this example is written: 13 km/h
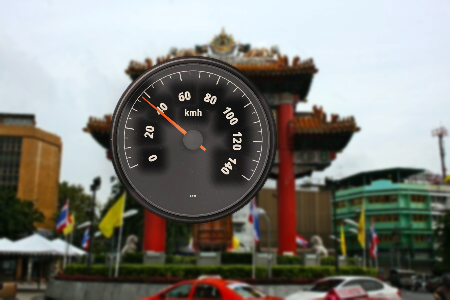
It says 37.5 km/h
